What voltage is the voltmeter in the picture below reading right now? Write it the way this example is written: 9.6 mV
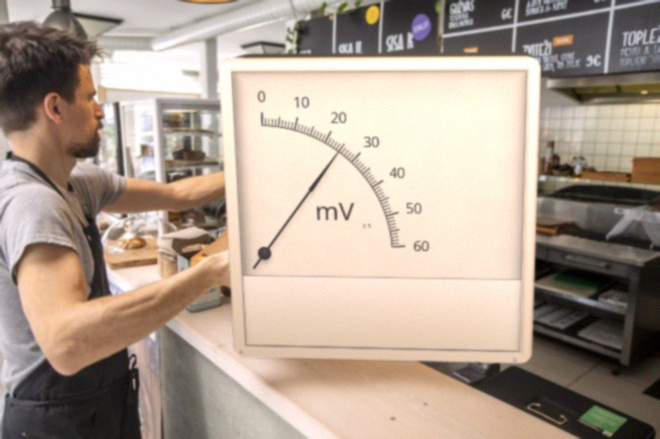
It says 25 mV
